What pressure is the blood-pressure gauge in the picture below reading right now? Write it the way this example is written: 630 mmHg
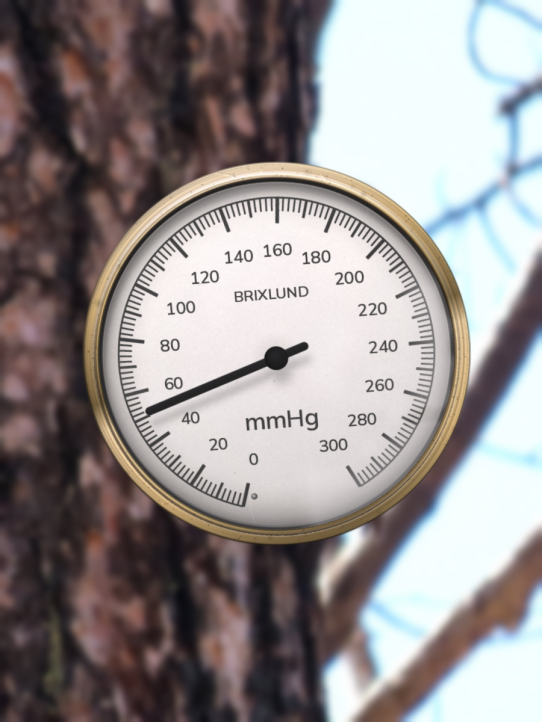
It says 52 mmHg
